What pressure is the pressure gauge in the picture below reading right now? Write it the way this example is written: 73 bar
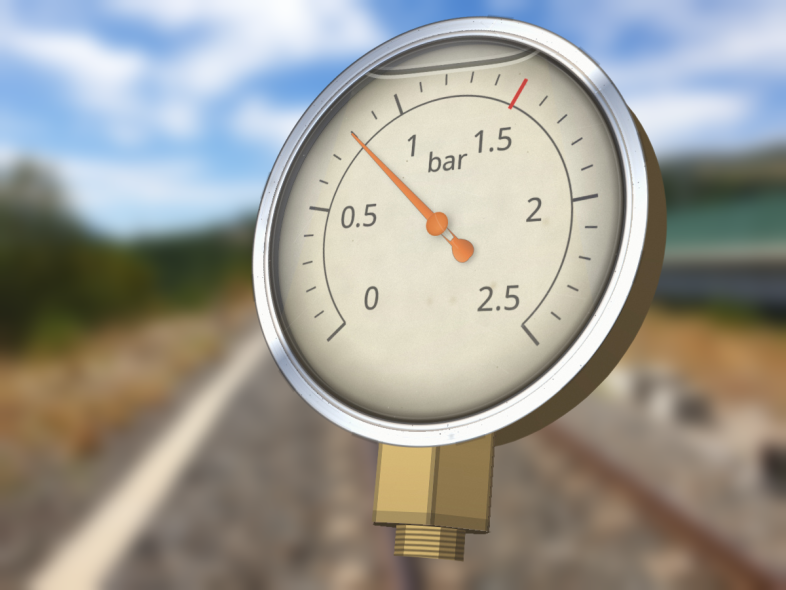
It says 0.8 bar
